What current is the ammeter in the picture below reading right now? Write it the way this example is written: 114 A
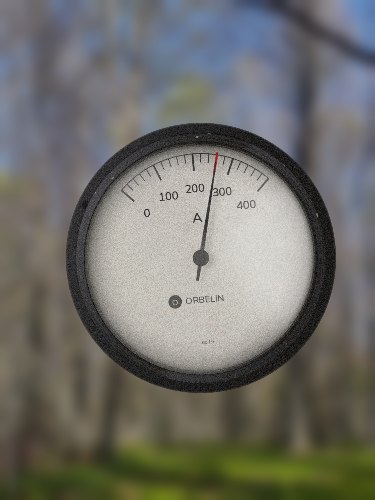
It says 260 A
